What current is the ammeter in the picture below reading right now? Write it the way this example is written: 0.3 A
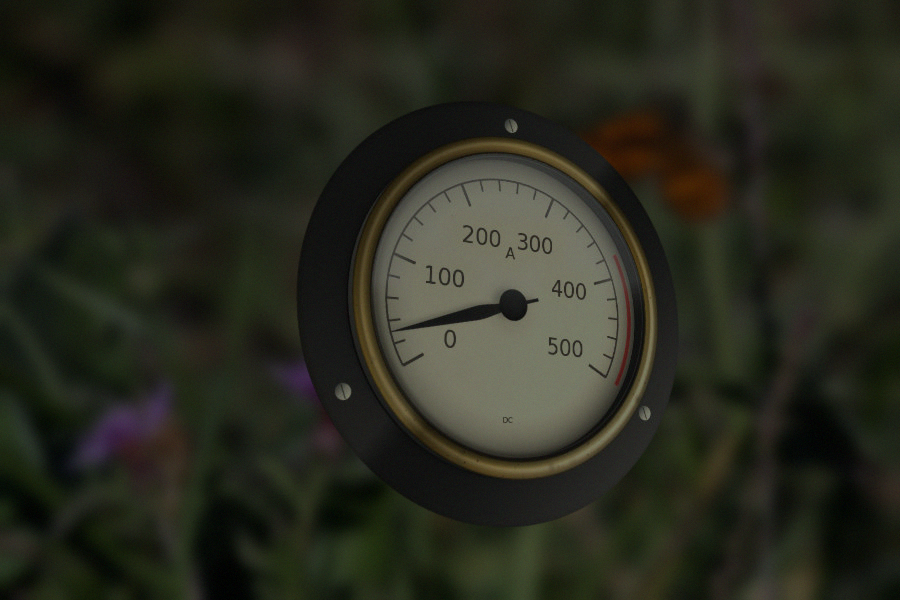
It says 30 A
